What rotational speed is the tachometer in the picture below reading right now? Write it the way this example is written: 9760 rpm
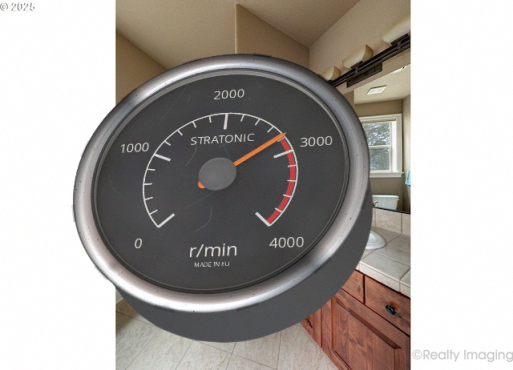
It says 2800 rpm
